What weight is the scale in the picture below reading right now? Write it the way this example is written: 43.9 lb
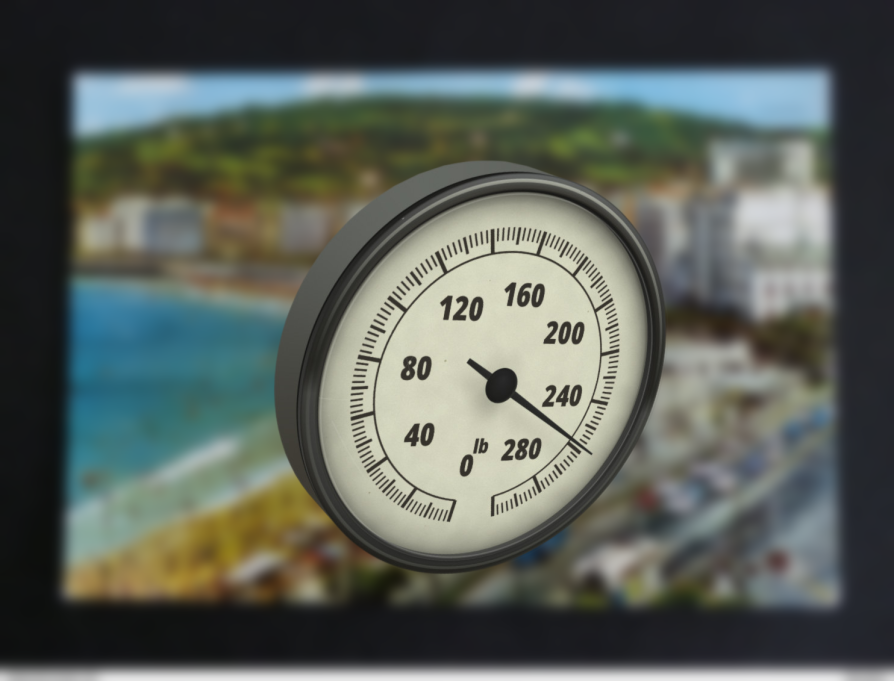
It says 258 lb
